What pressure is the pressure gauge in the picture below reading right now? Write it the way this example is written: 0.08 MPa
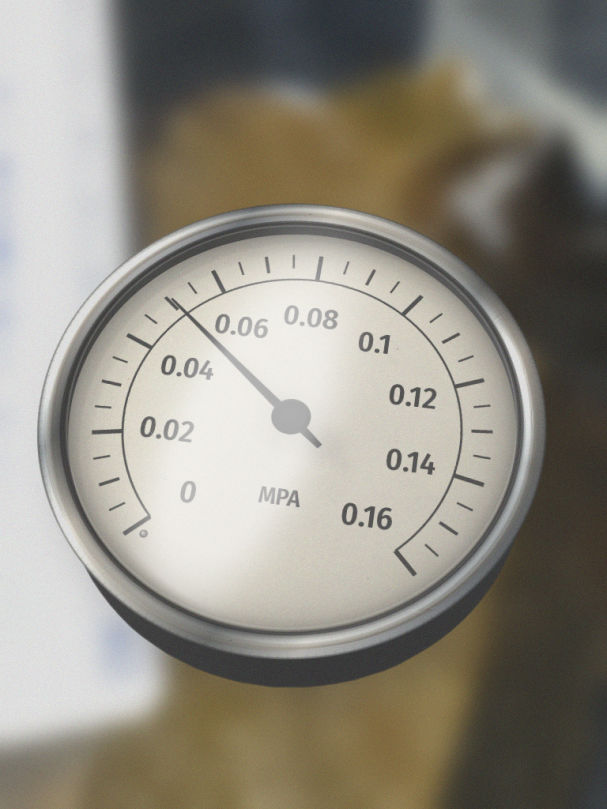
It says 0.05 MPa
